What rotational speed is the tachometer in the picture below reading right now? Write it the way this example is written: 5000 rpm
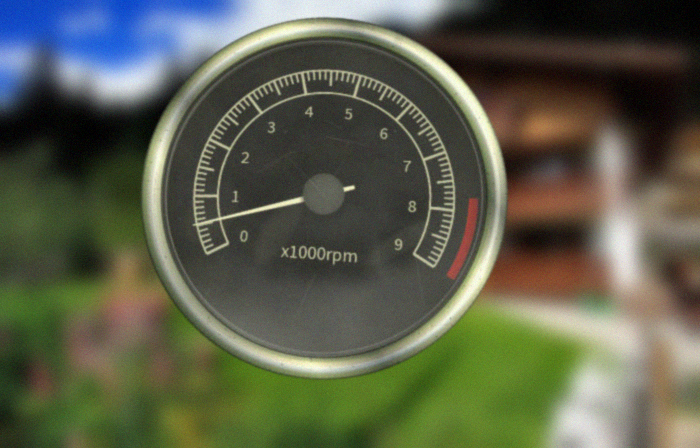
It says 500 rpm
